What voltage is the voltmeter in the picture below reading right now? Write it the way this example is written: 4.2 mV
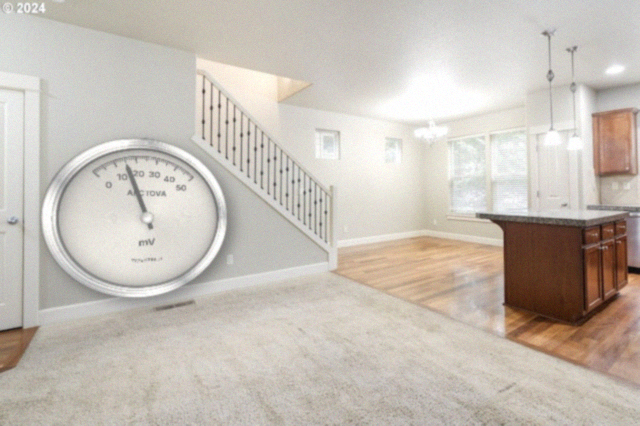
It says 15 mV
